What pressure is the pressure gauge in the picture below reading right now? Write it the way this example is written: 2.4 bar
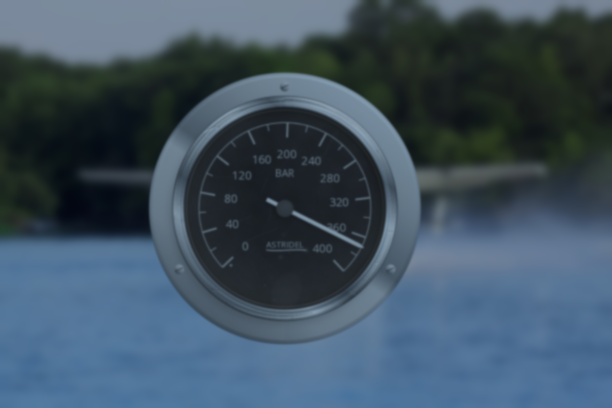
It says 370 bar
